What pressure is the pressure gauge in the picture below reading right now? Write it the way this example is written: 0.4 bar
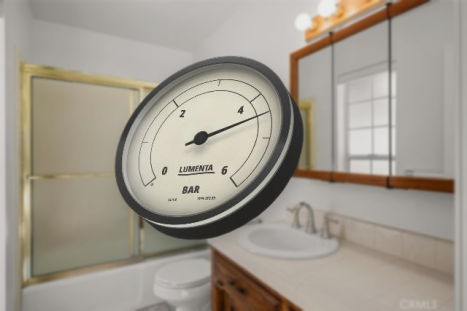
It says 4.5 bar
